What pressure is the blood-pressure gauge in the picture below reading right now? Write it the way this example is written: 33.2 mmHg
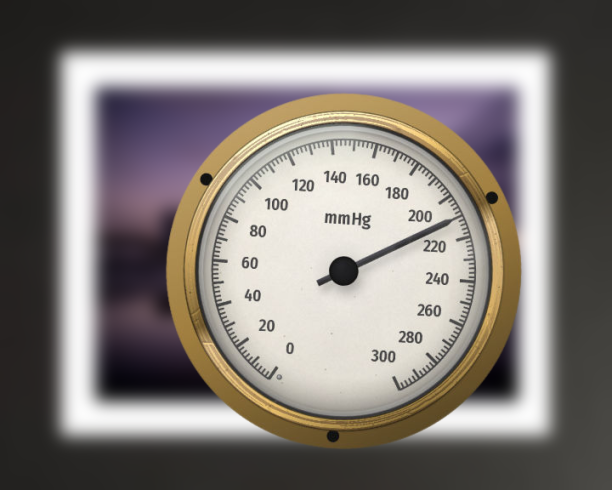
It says 210 mmHg
